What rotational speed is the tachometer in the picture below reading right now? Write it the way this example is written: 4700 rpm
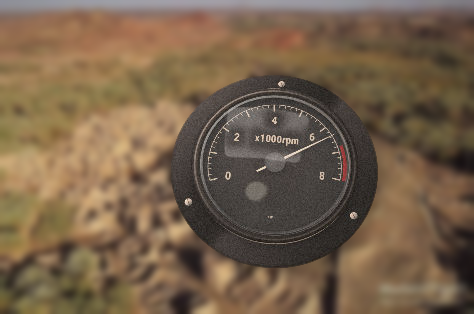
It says 6400 rpm
